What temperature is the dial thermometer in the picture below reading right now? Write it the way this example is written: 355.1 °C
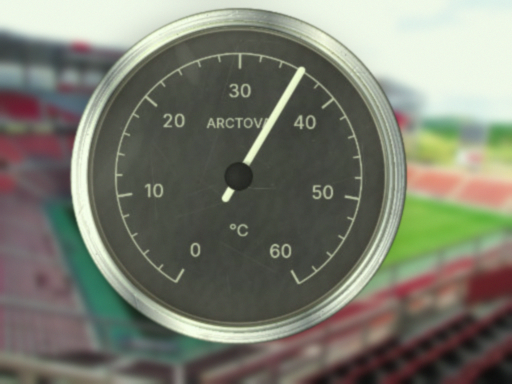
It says 36 °C
